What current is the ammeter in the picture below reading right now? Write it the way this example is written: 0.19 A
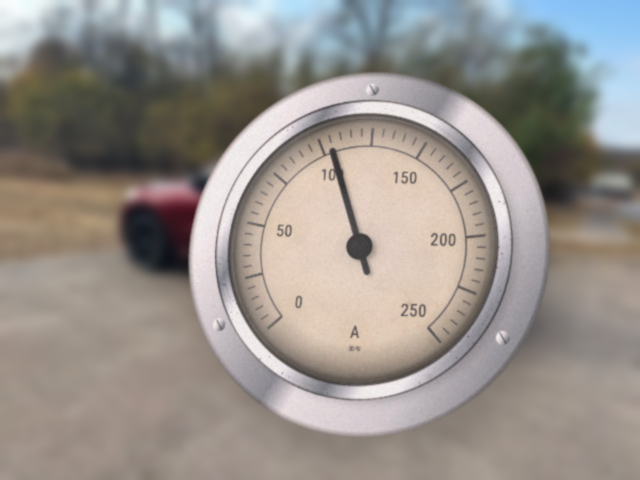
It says 105 A
